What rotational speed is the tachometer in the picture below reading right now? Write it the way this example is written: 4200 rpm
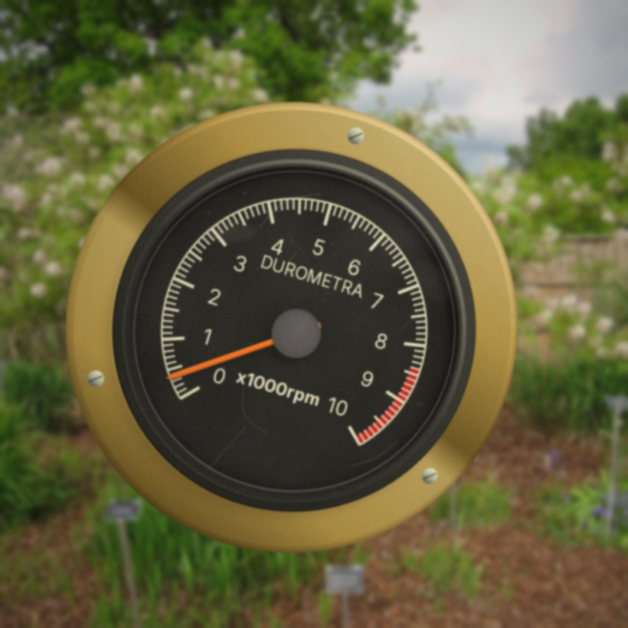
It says 400 rpm
